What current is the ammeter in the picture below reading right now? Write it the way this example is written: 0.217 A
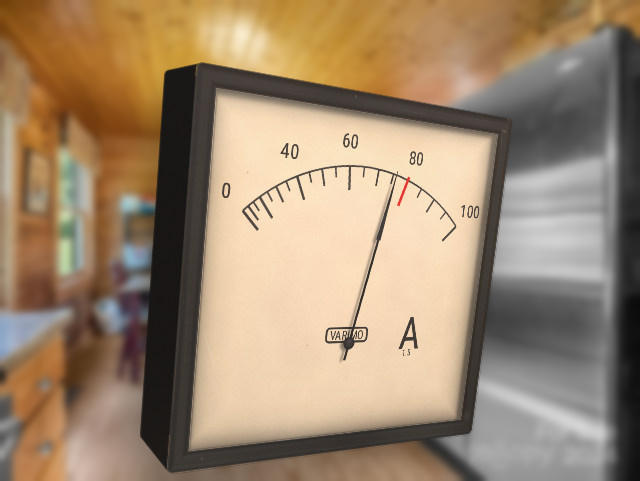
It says 75 A
